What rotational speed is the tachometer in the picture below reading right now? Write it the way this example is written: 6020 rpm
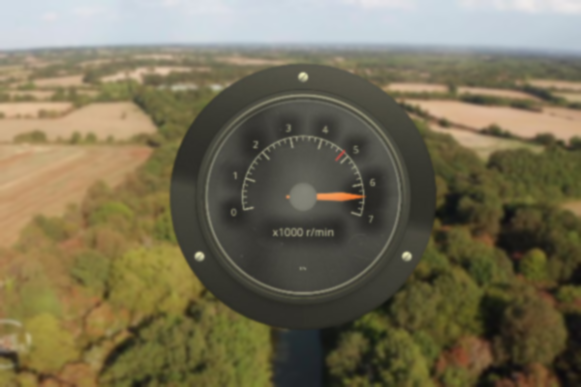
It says 6400 rpm
